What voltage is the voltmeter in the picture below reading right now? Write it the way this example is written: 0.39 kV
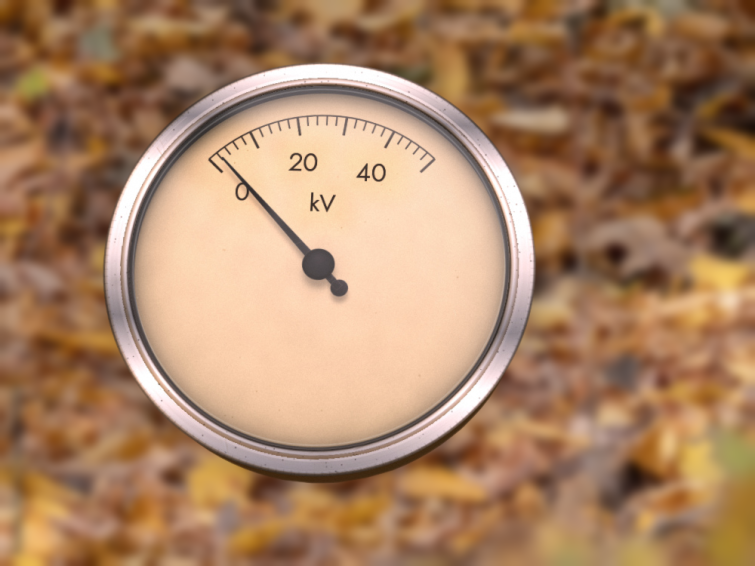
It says 2 kV
